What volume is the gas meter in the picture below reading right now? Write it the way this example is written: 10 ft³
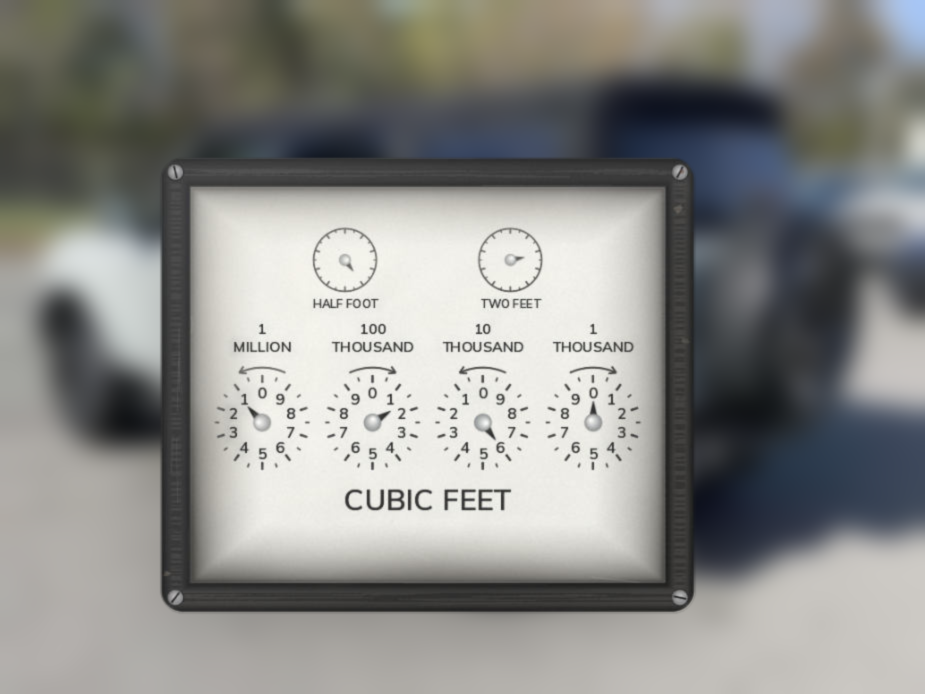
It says 116000 ft³
